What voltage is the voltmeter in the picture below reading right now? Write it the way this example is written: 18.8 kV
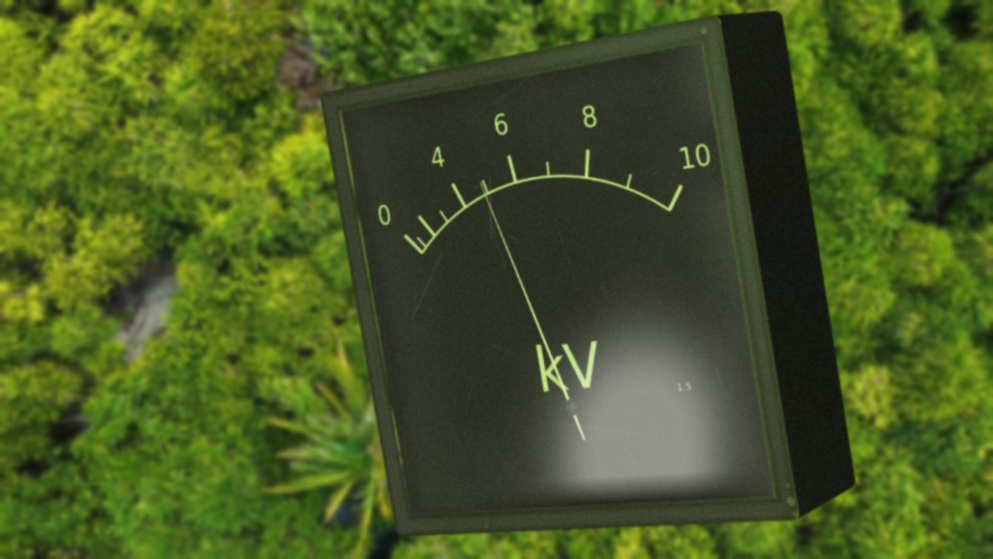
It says 5 kV
